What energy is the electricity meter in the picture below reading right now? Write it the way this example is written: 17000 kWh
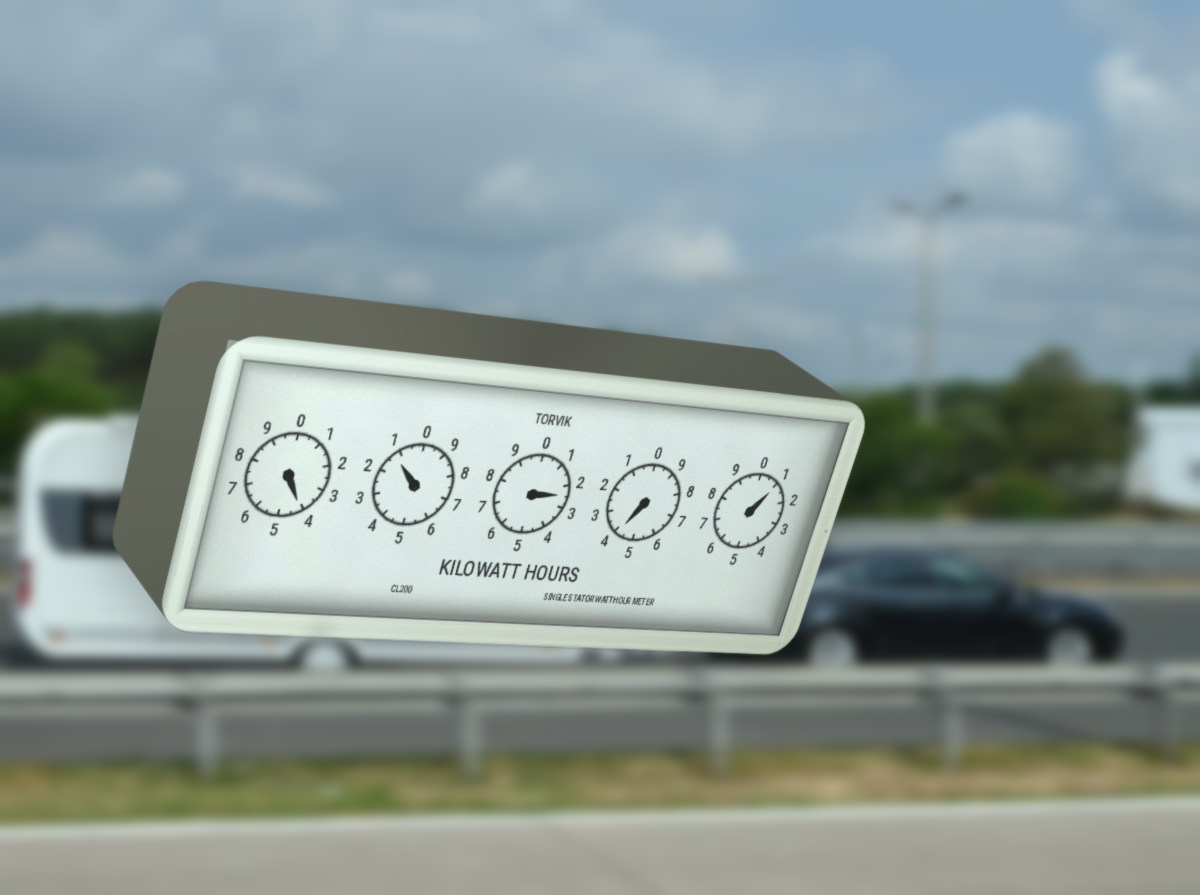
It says 41241 kWh
